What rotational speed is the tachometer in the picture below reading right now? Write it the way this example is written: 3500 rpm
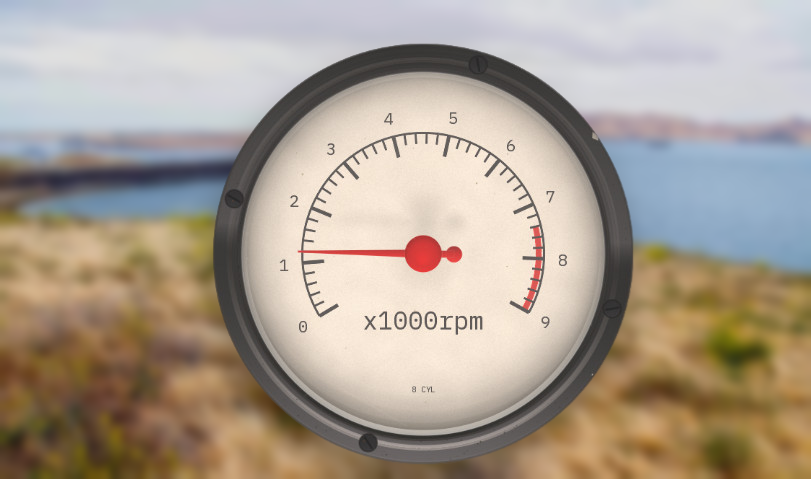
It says 1200 rpm
